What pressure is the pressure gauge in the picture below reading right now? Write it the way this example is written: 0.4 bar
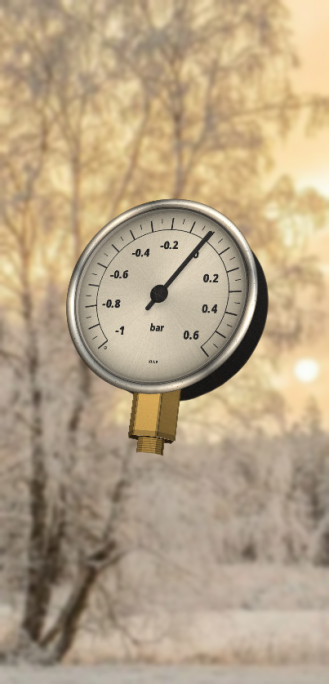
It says 0 bar
